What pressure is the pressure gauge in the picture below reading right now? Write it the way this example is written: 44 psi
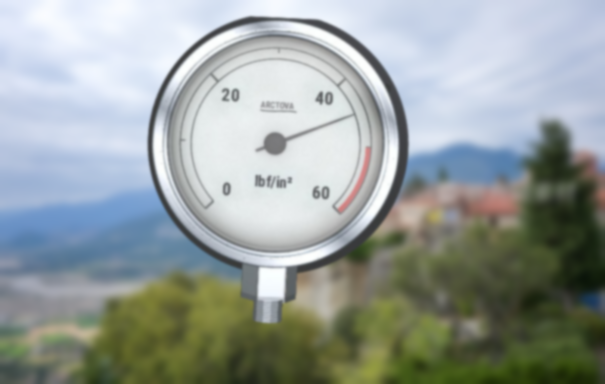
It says 45 psi
